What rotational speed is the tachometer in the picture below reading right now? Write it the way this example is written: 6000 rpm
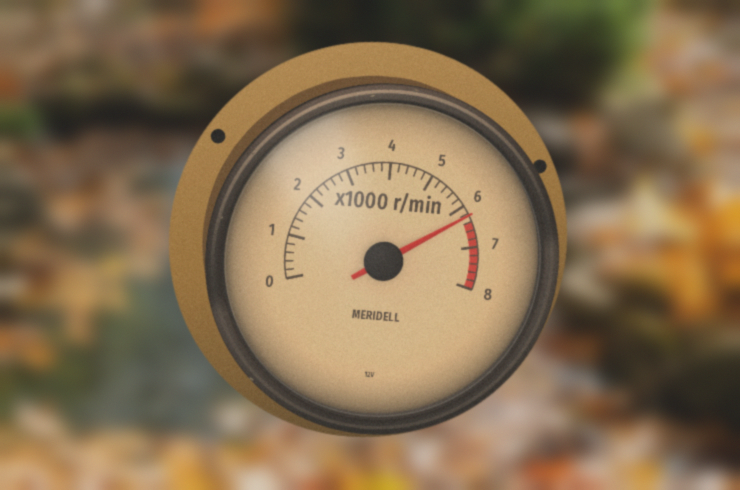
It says 6200 rpm
